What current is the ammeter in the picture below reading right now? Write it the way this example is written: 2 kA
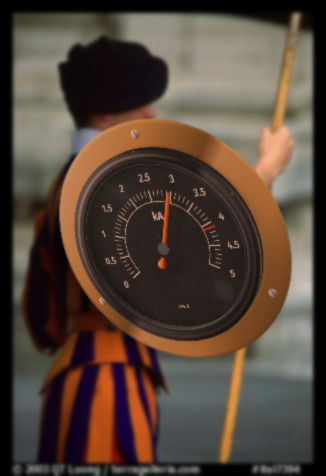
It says 3 kA
